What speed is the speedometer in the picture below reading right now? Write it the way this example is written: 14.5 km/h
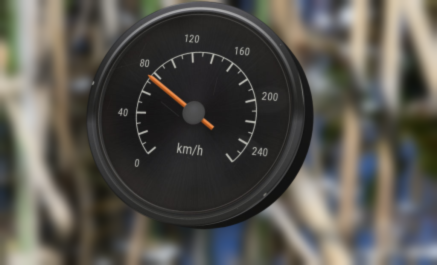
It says 75 km/h
